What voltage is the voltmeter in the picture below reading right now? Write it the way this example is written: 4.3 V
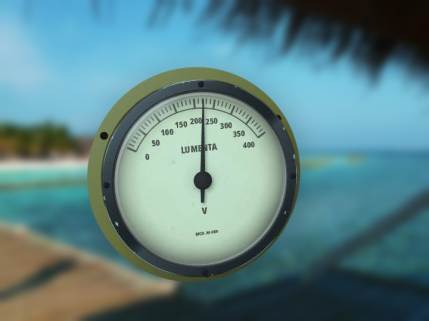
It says 220 V
